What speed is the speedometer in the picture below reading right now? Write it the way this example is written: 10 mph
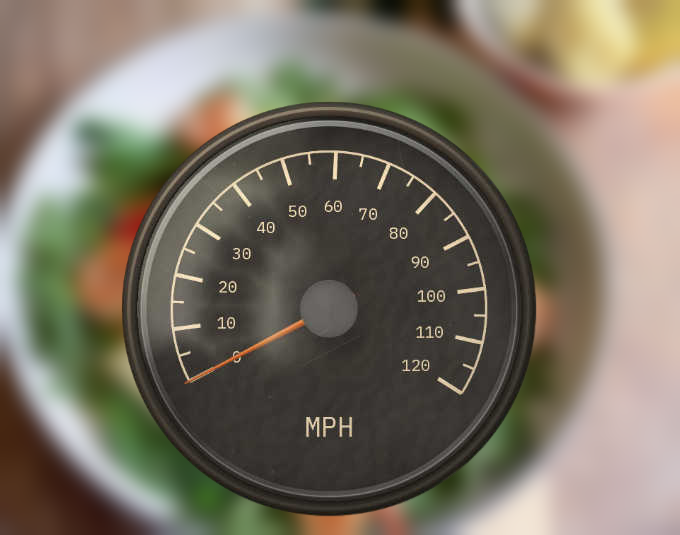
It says 0 mph
